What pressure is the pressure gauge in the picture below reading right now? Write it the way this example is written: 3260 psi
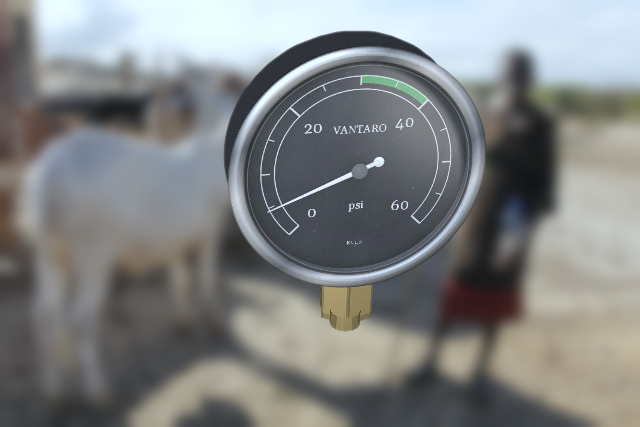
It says 5 psi
